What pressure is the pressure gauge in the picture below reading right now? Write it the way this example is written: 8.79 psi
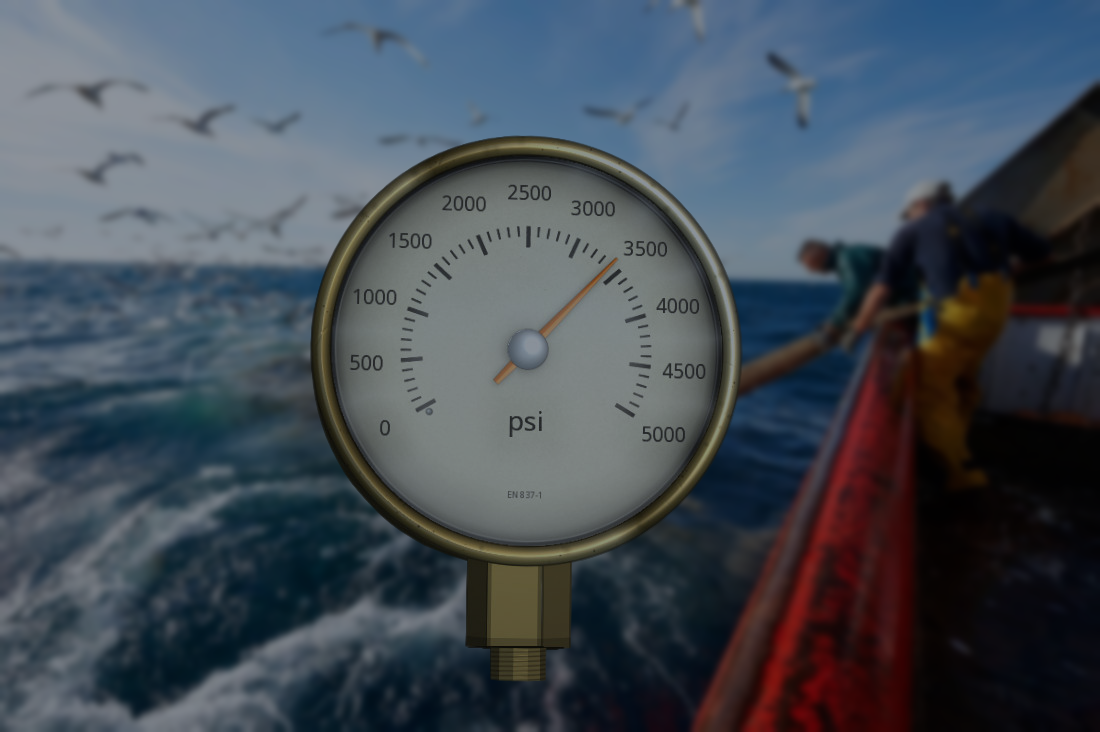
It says 3400 psi
